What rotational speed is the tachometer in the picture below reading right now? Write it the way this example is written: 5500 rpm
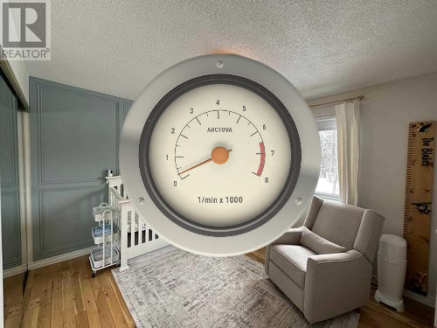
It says 250 rpm
